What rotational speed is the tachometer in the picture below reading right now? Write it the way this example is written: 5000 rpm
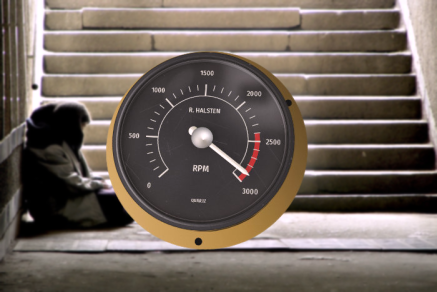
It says 2900 rpm
